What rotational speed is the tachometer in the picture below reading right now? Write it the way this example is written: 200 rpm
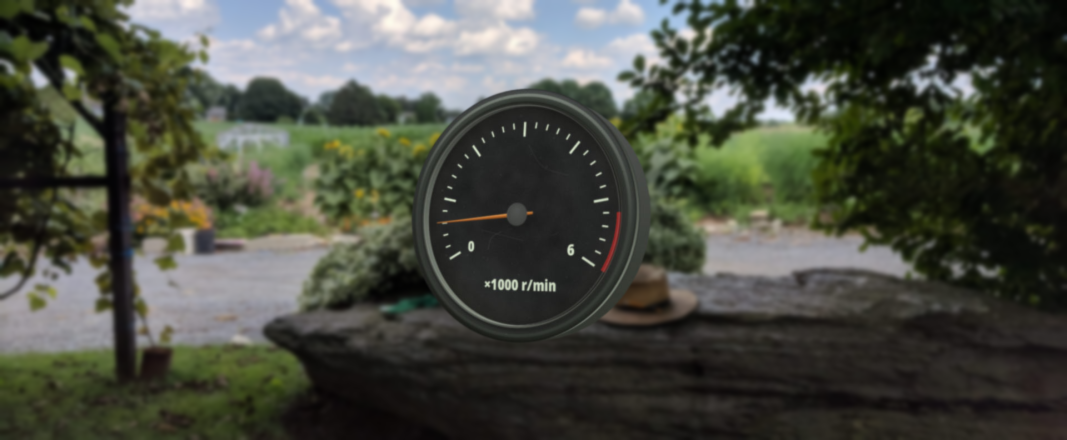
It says 600 rpm
